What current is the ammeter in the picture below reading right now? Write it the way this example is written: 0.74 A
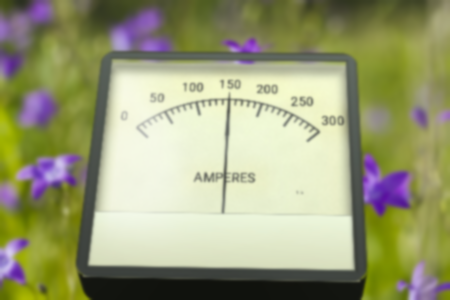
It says 150 A
